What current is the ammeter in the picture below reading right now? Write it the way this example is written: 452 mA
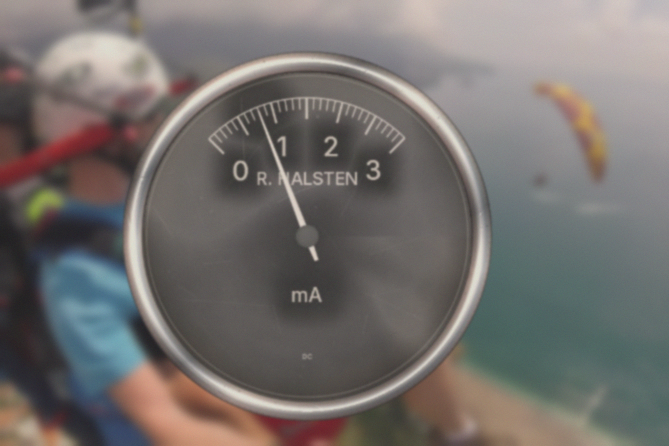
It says 0.8 mA
